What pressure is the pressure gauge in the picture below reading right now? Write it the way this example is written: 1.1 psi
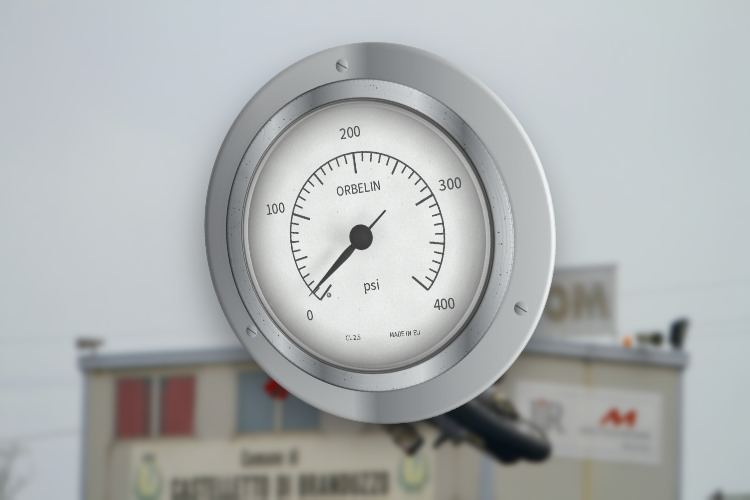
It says 10 psi
